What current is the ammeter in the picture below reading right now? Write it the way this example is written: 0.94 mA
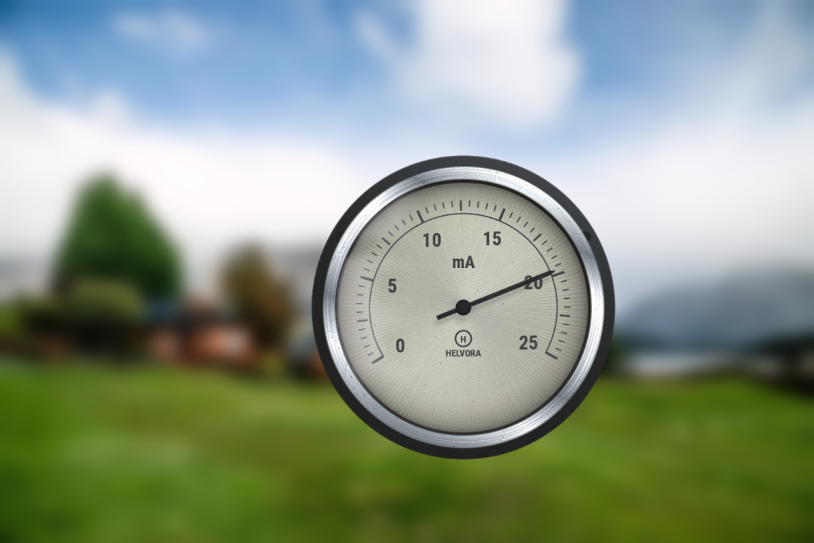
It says 19.75 mA
